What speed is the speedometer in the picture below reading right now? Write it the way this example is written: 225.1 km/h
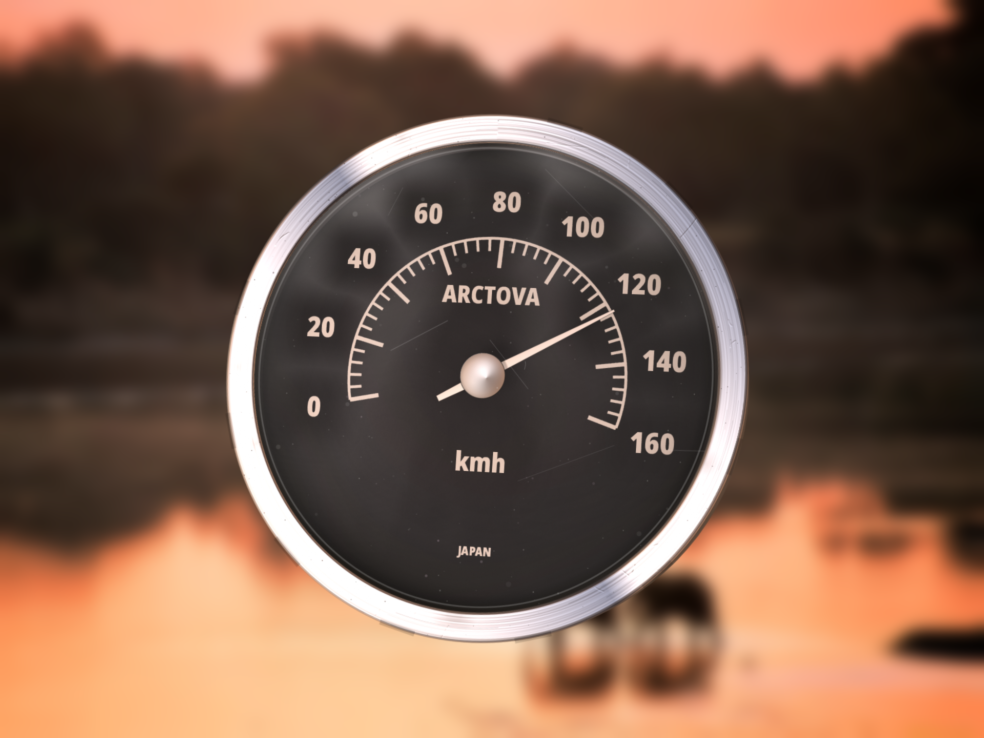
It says 124 km/h
